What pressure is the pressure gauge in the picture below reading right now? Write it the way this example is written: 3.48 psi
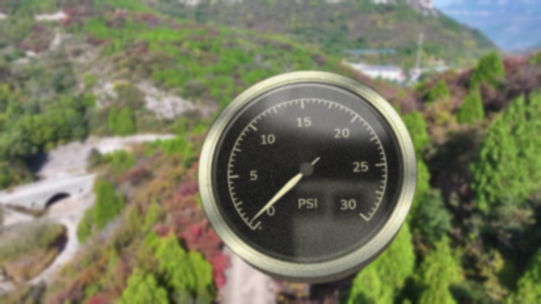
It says 0.5 psi
